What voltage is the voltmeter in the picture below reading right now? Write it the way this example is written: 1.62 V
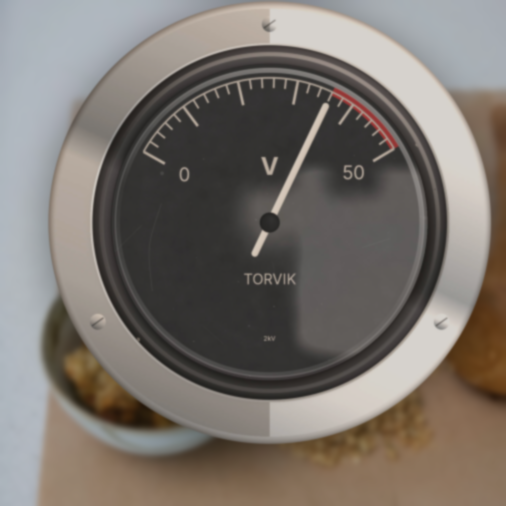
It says 36 V
